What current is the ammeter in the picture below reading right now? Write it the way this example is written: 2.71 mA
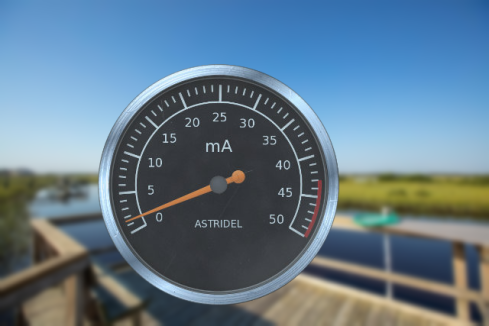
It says 1.5 mA
